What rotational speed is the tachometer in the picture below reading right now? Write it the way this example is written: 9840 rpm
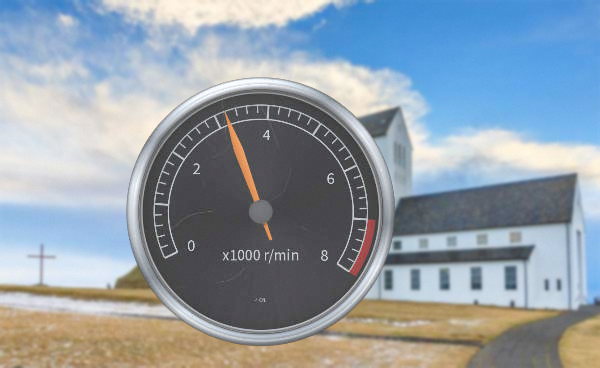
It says 3200 rpm
